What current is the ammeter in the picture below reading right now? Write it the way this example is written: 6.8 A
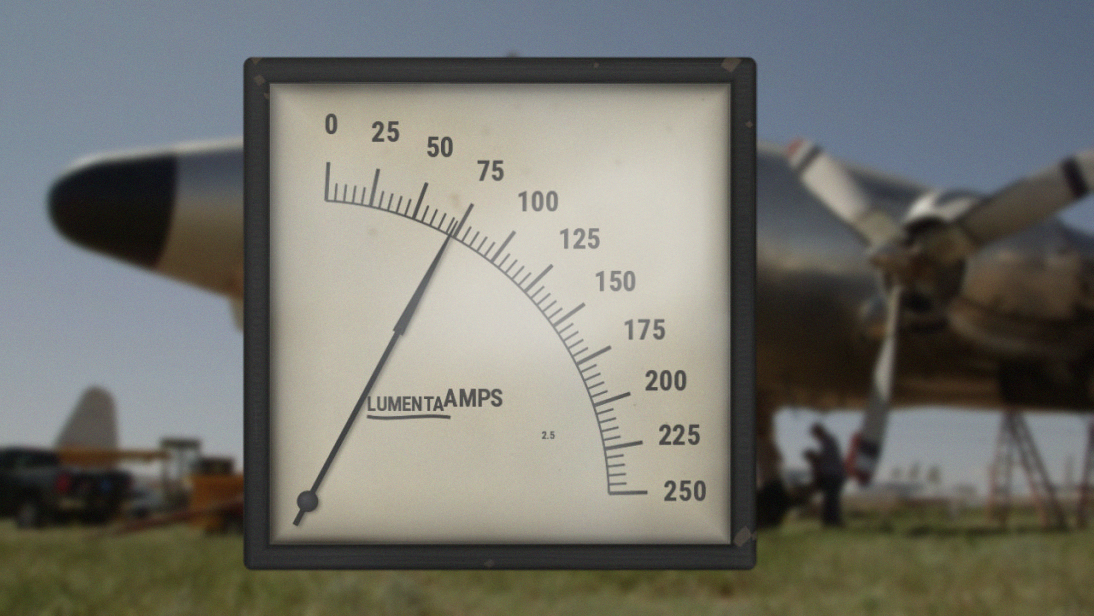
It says 72.5 A
